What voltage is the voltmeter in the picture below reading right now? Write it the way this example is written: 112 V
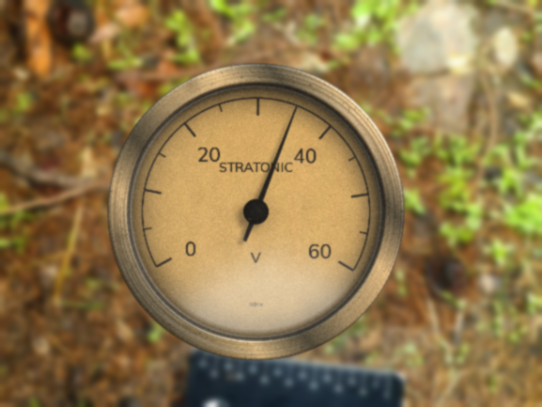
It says 35 V
